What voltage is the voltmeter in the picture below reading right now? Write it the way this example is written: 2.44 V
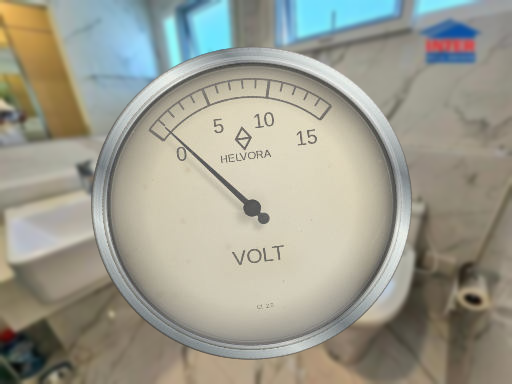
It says 1 V
